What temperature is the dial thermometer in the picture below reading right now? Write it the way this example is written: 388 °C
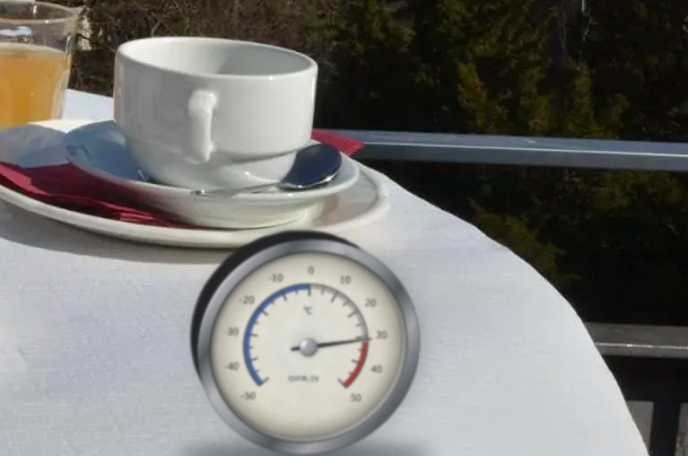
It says 30 °C
